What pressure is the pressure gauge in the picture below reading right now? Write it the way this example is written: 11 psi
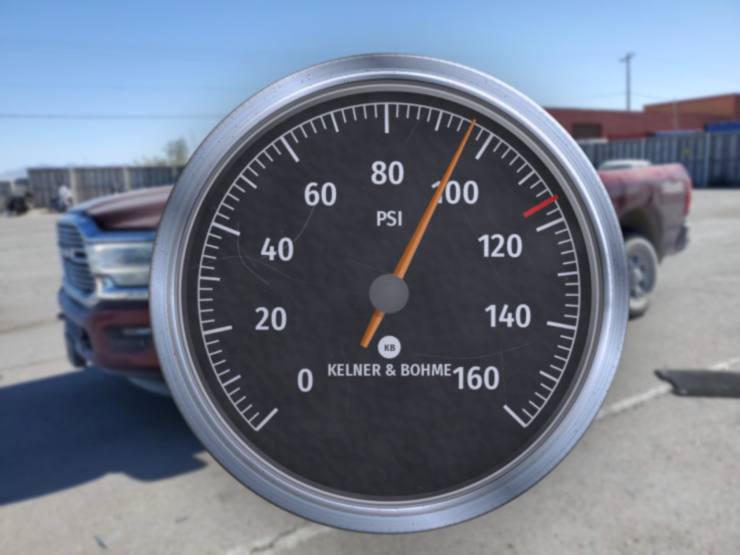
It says 96 psi
